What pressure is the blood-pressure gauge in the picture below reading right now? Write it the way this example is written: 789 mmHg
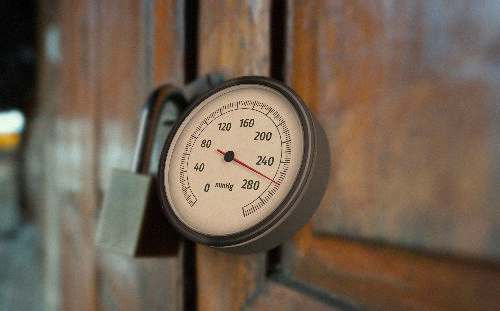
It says 260 mmHg
